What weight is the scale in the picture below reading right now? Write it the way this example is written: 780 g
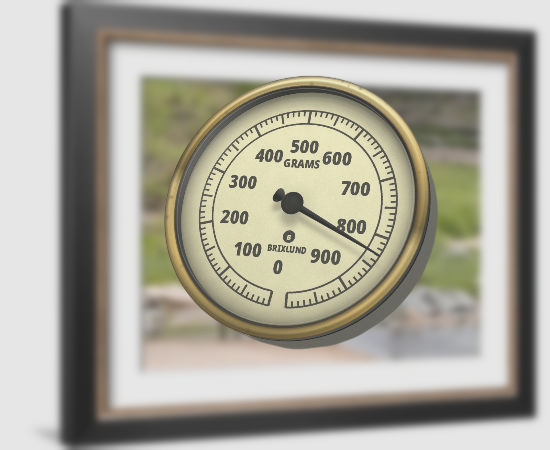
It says 830 g
